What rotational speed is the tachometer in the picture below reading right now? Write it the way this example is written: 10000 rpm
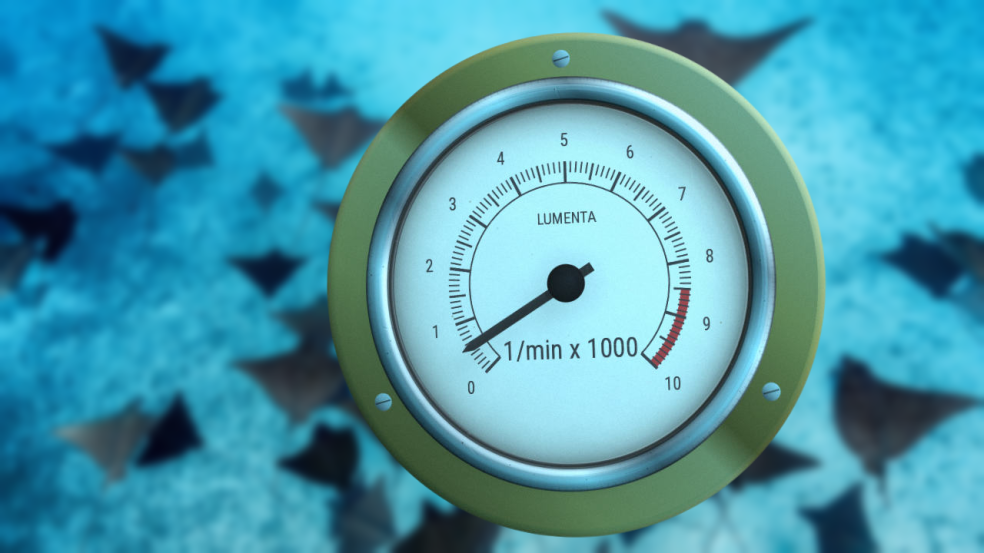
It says 500 rpm
